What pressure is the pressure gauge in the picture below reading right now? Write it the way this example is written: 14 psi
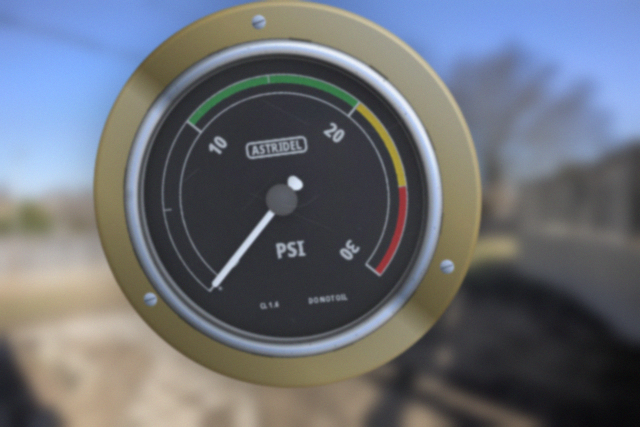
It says 0 psi
